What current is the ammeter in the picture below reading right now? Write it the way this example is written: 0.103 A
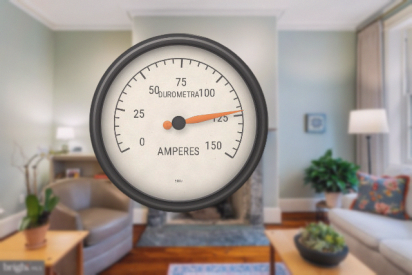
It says 122.5 A
